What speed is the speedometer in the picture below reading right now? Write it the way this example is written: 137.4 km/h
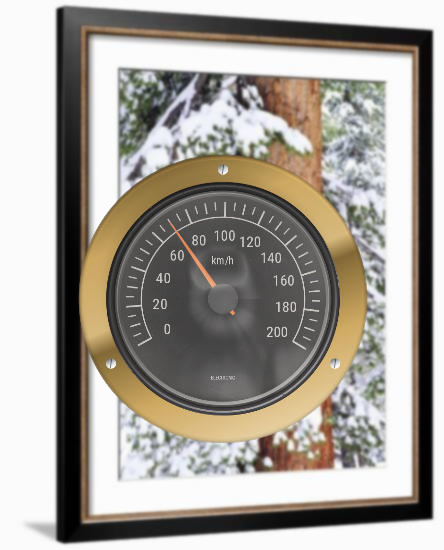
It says 70 km/h
